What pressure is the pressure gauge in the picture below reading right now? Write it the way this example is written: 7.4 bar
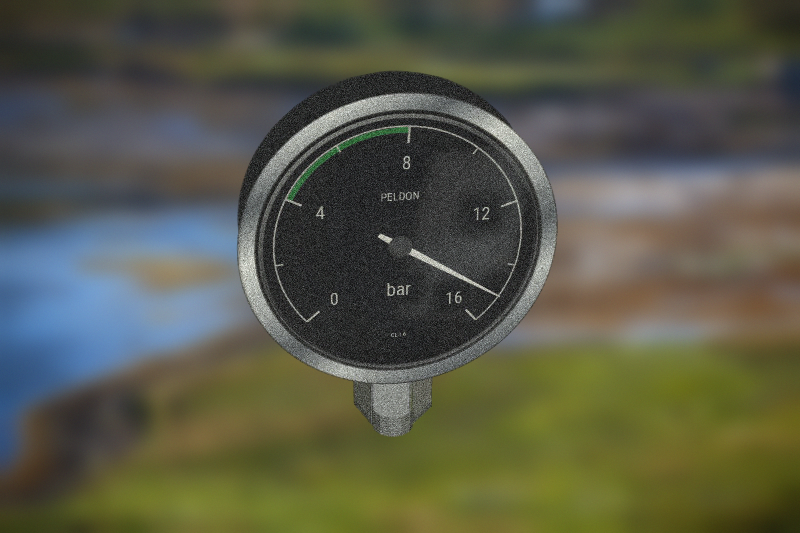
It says 15 bar
